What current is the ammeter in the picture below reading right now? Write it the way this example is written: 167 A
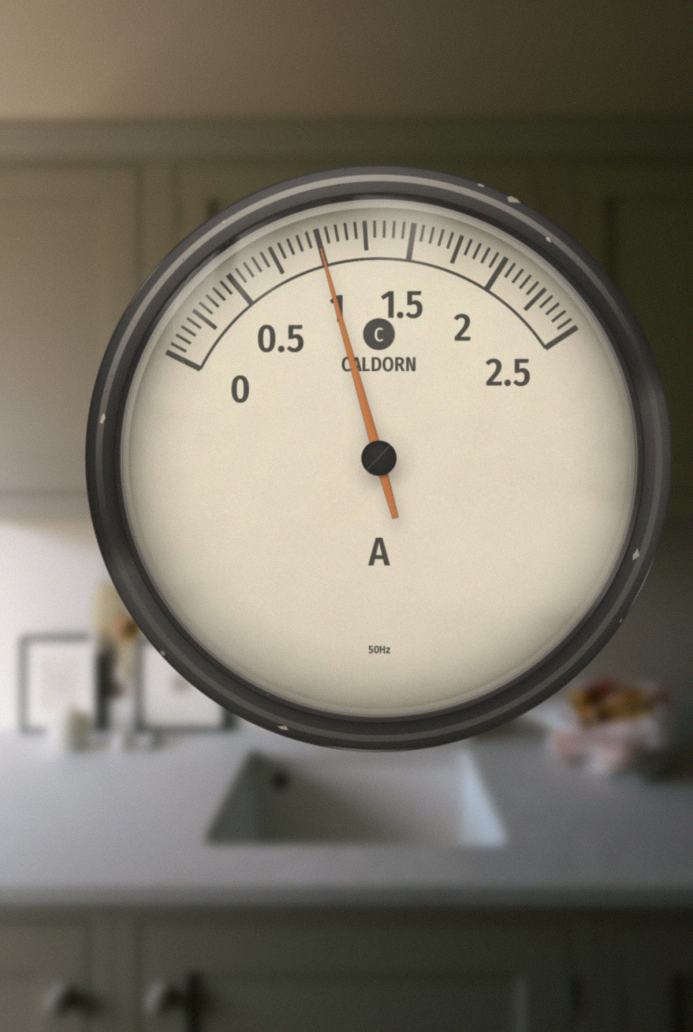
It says 1 A
